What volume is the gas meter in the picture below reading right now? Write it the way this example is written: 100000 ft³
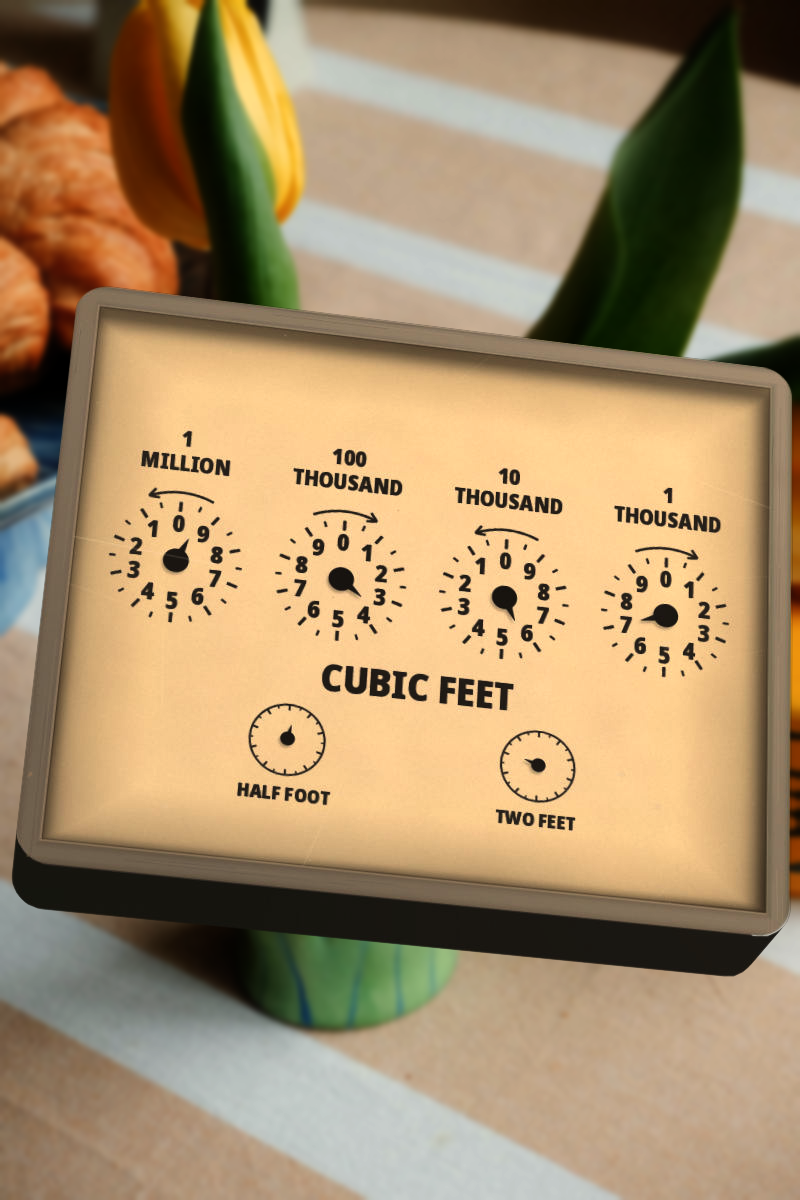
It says 935700 ft³
